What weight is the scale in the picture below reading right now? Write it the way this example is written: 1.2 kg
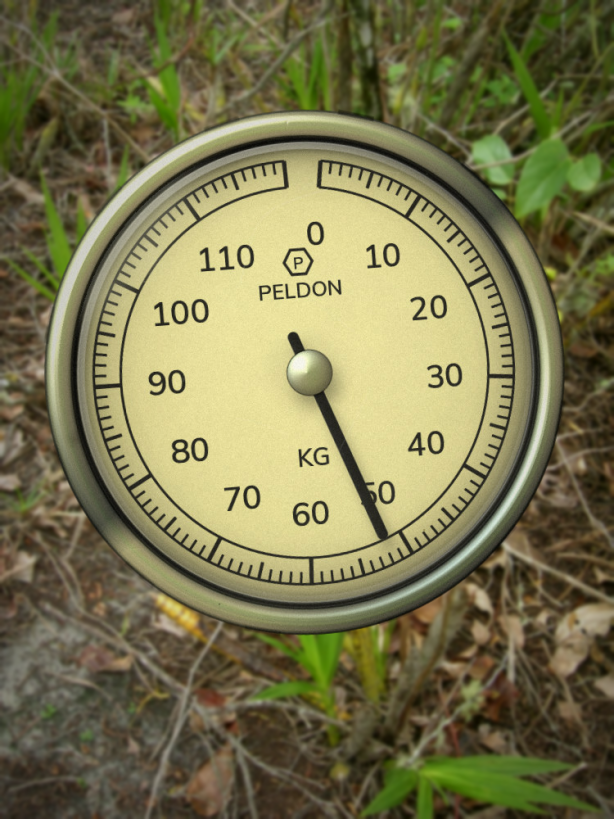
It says 52 kg
